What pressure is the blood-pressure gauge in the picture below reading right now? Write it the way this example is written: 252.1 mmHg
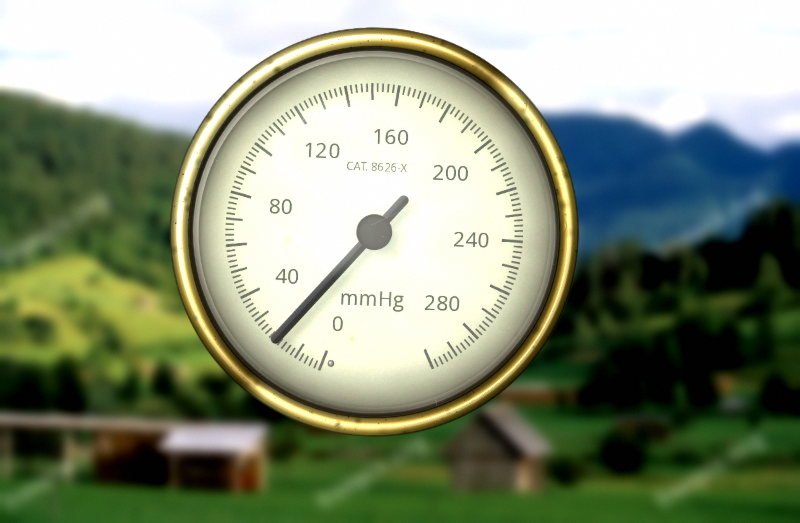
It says 20 mmHg
